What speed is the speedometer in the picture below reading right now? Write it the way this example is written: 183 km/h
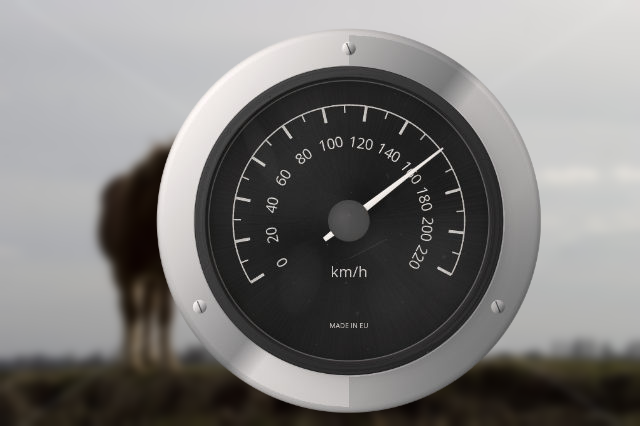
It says 160 km/h
